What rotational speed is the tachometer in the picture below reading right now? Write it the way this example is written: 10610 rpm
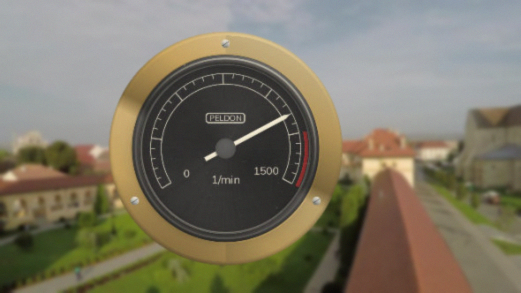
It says 1150 rpm
